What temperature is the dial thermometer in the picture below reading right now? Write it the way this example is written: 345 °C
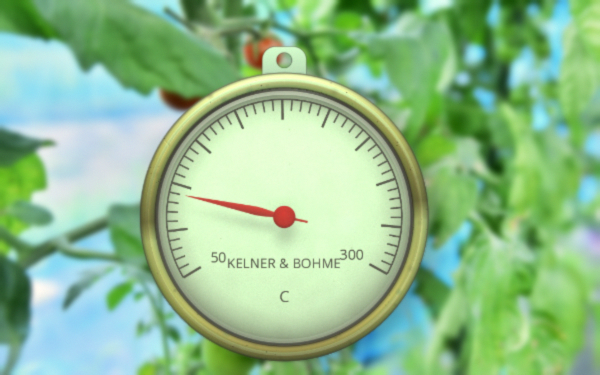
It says 95 °C
